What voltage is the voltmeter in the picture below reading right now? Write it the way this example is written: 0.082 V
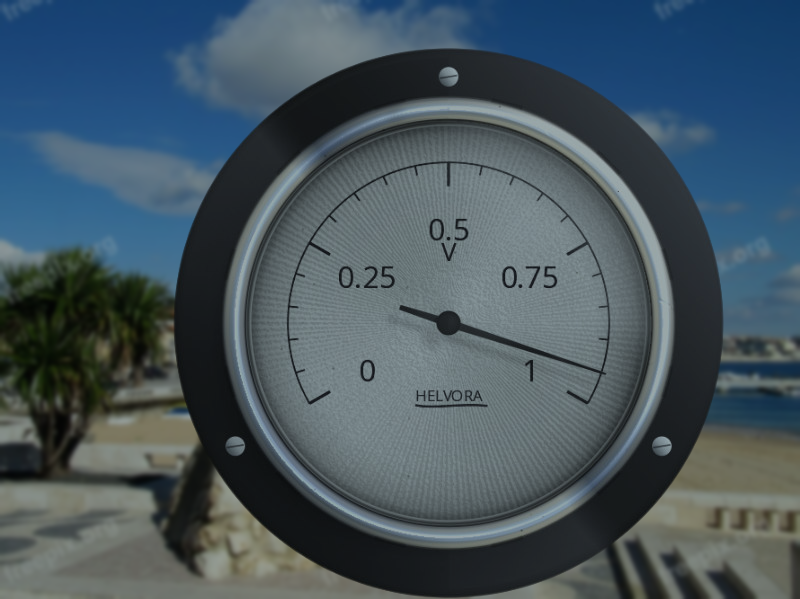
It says 0.95 V
